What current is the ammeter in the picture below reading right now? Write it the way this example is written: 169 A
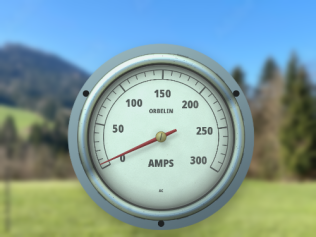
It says 5 A
